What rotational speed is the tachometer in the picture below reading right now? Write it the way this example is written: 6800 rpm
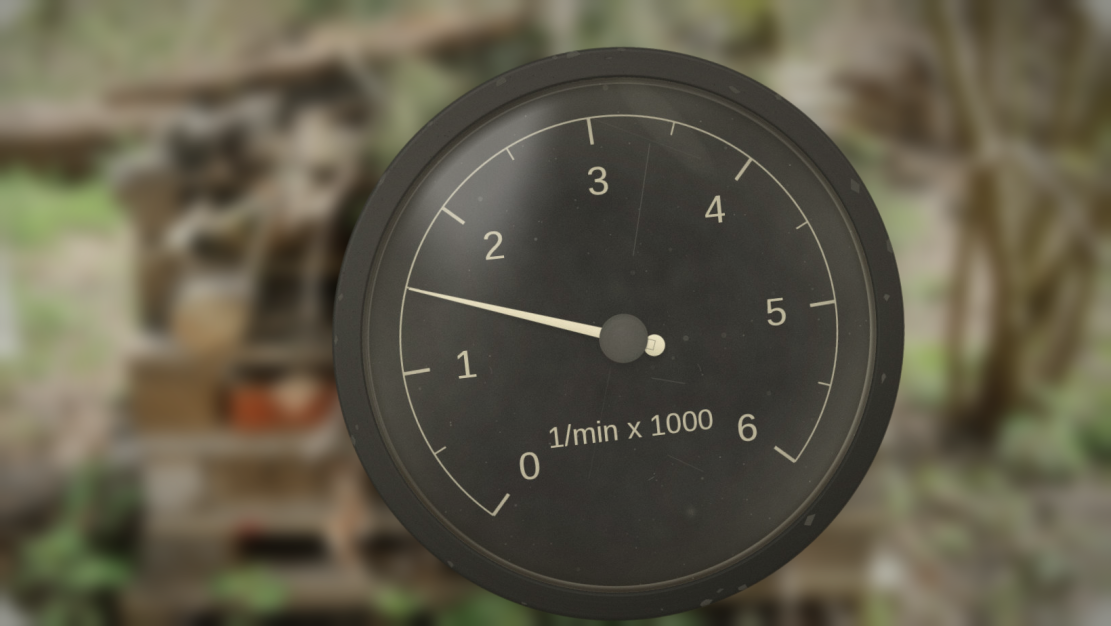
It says 1500 rpm
